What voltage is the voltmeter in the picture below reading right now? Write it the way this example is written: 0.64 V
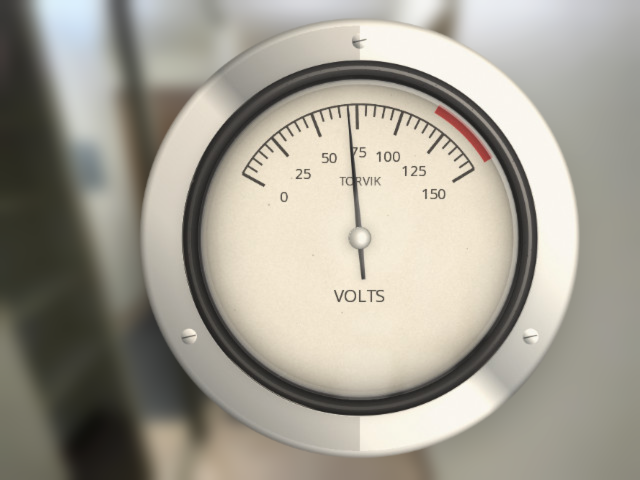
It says 70 V
